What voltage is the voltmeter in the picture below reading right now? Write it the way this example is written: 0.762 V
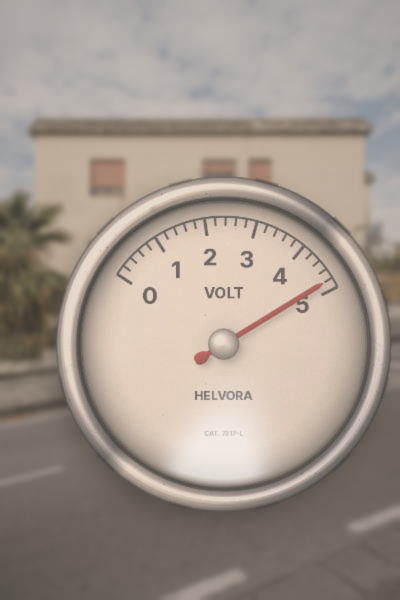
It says 4.8 V
